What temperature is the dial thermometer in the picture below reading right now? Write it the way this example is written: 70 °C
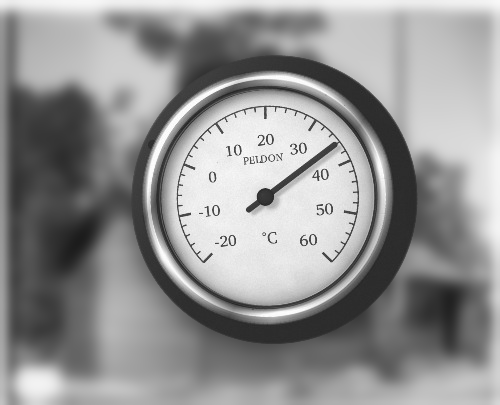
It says 36 °C
